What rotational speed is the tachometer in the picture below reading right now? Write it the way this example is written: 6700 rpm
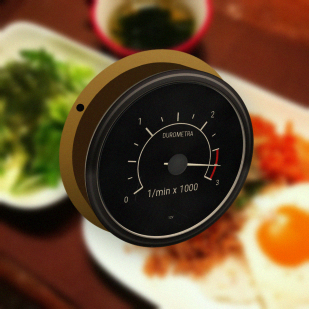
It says 2750 rpm
